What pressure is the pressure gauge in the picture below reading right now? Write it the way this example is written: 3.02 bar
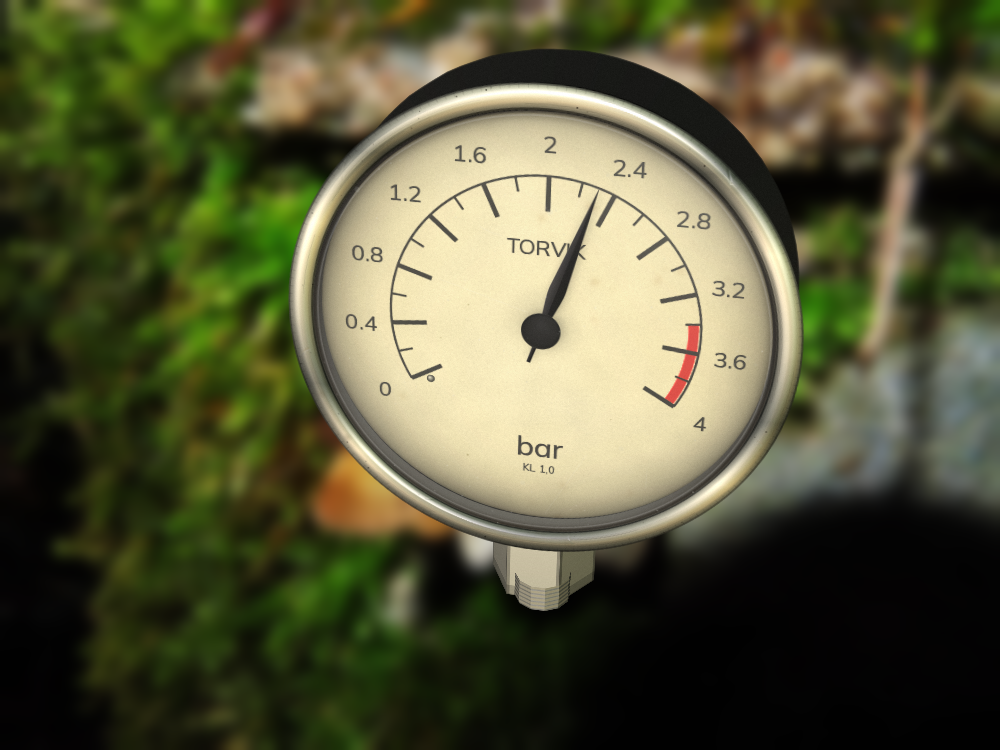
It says 2.3 bar
